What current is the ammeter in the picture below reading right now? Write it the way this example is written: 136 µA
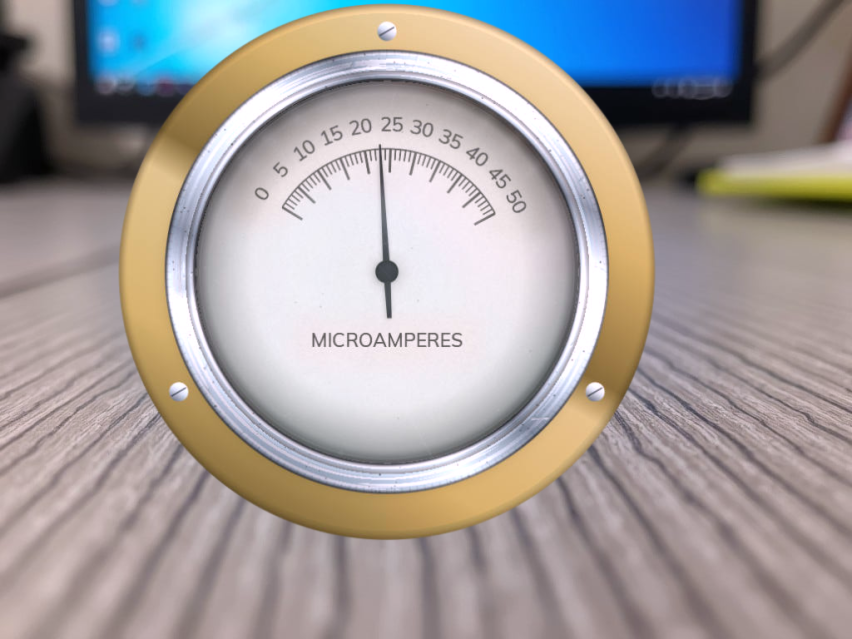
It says 23 µA
